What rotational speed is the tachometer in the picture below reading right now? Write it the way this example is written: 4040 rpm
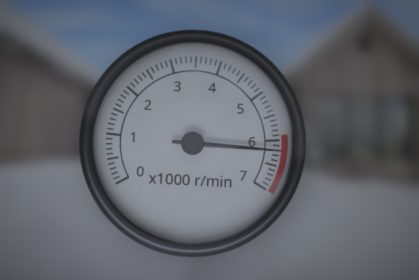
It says 6200 rpm
